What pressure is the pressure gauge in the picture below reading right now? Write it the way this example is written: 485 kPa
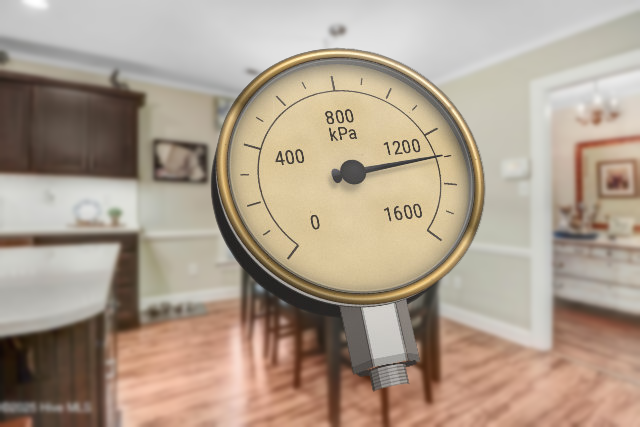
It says 1300 kPa
